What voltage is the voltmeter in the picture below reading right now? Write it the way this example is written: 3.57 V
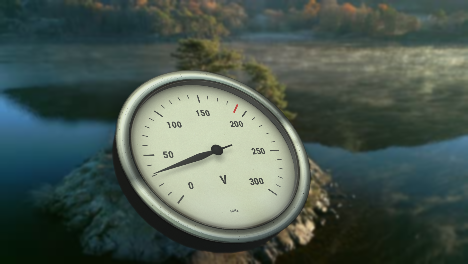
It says 30 V
